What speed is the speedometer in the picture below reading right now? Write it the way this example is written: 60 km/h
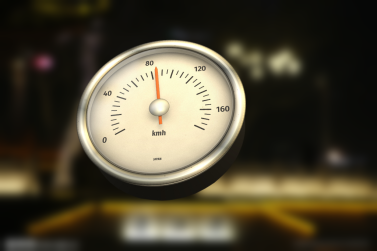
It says 85 km/h
